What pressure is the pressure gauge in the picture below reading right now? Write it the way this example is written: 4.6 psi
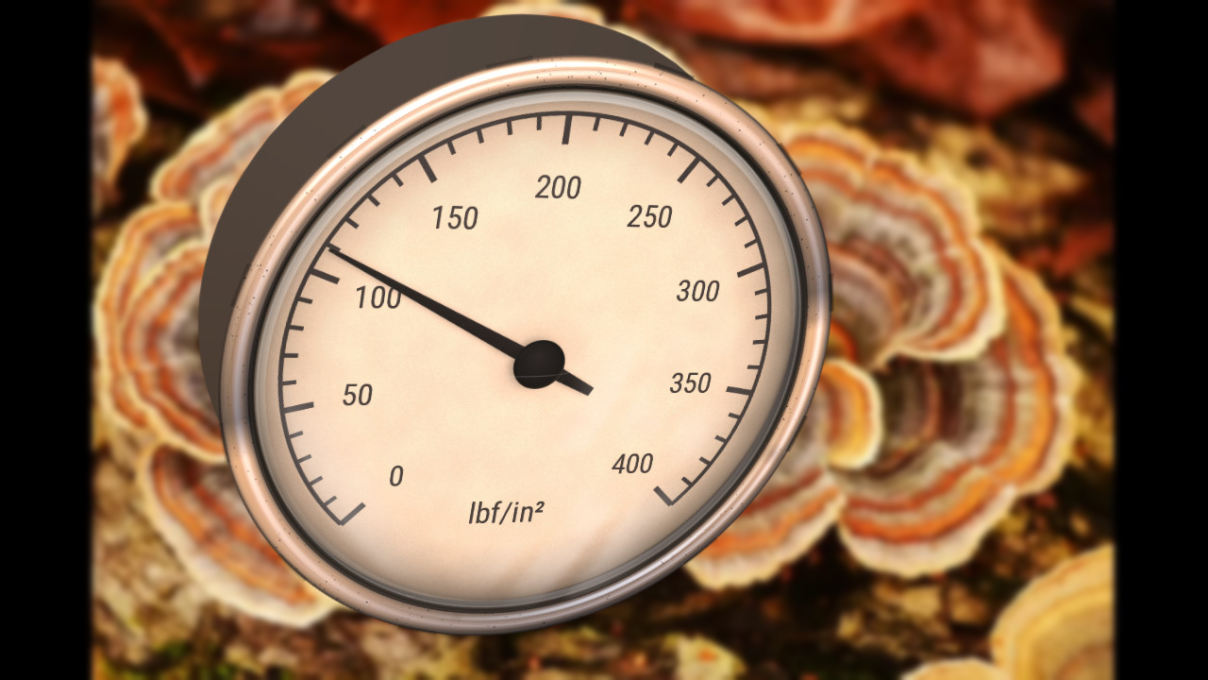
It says 110 psi
